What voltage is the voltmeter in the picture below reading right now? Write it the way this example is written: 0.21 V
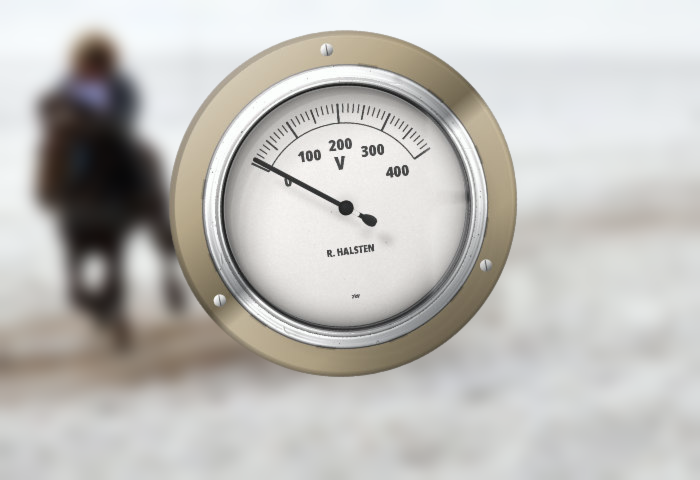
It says 10 V
